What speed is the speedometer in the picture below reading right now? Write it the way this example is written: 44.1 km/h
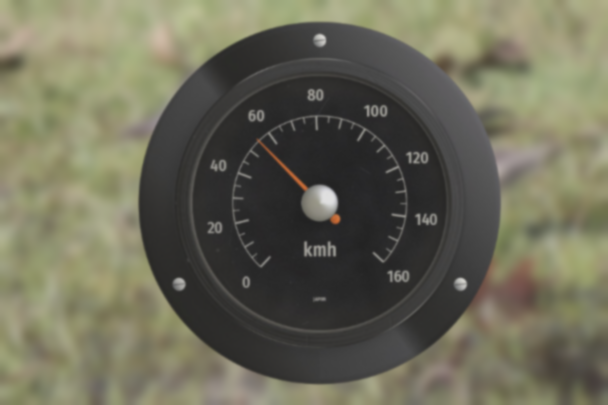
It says 55 km/h
